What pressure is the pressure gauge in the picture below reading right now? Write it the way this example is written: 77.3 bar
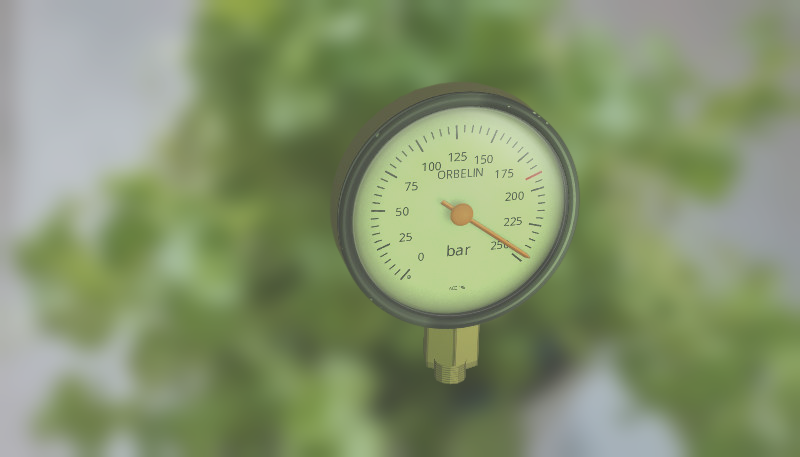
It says 245 bar
